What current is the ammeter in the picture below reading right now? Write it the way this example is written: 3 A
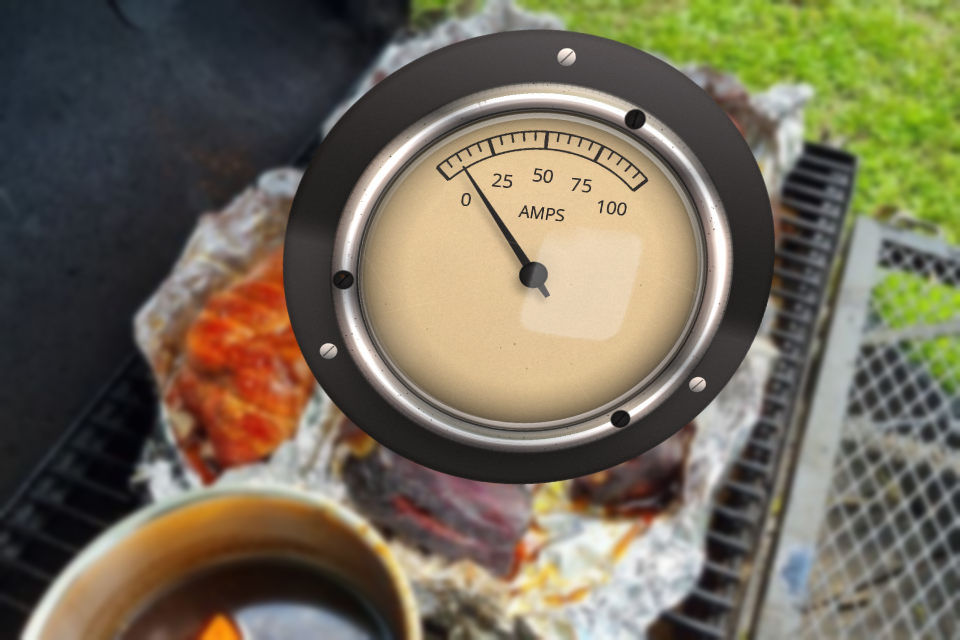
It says 10 A
